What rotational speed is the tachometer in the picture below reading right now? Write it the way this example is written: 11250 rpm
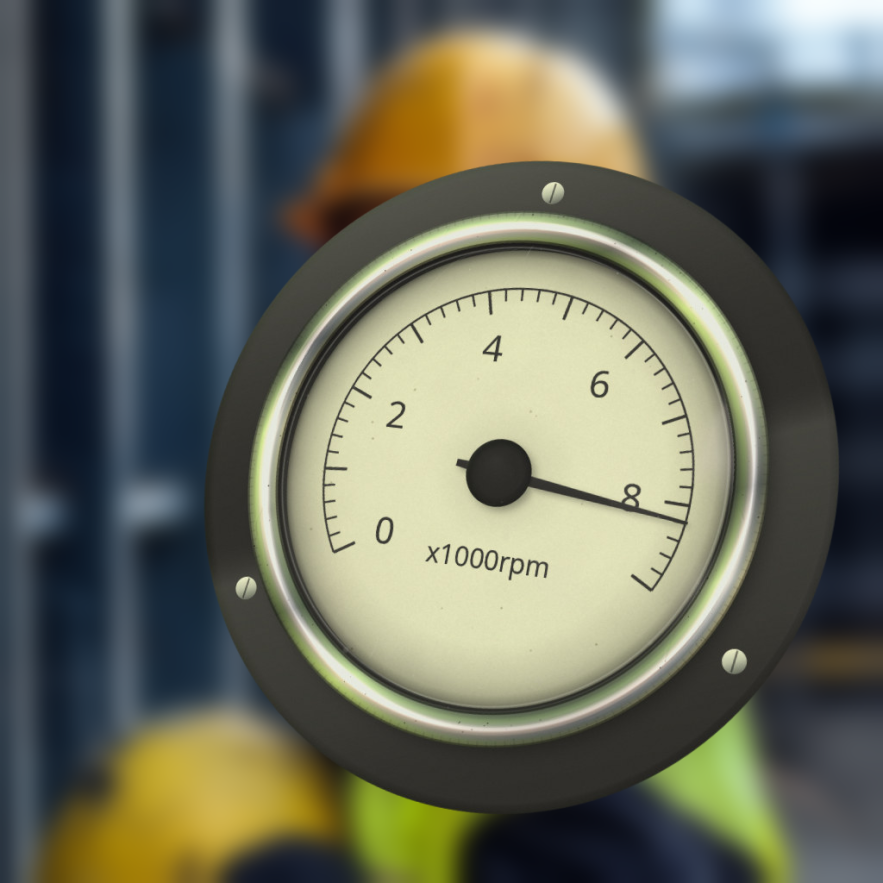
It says 8200 rpm
